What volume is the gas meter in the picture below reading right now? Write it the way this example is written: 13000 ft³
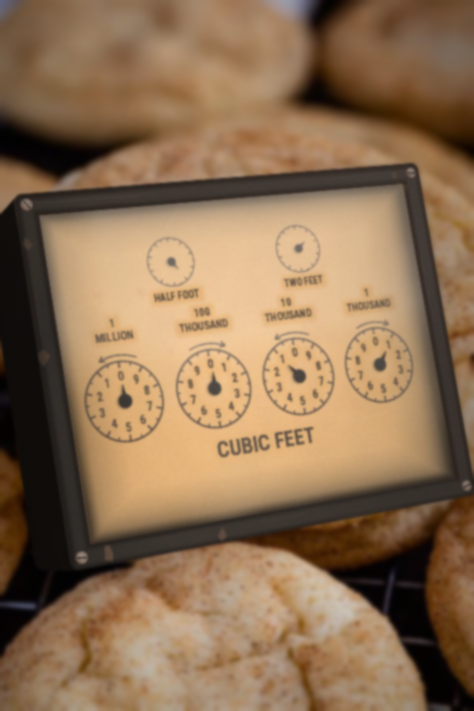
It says 1100 ft³
